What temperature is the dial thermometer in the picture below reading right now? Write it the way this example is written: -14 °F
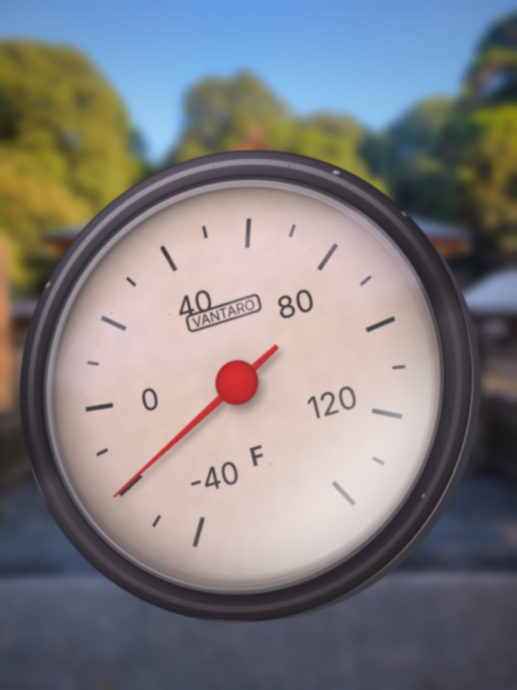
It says -20 °F
